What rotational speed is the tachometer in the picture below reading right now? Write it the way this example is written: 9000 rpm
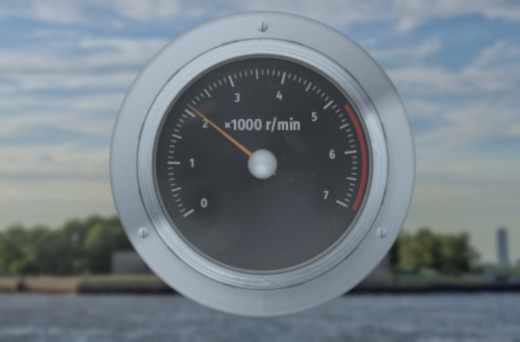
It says 2100 rpm
